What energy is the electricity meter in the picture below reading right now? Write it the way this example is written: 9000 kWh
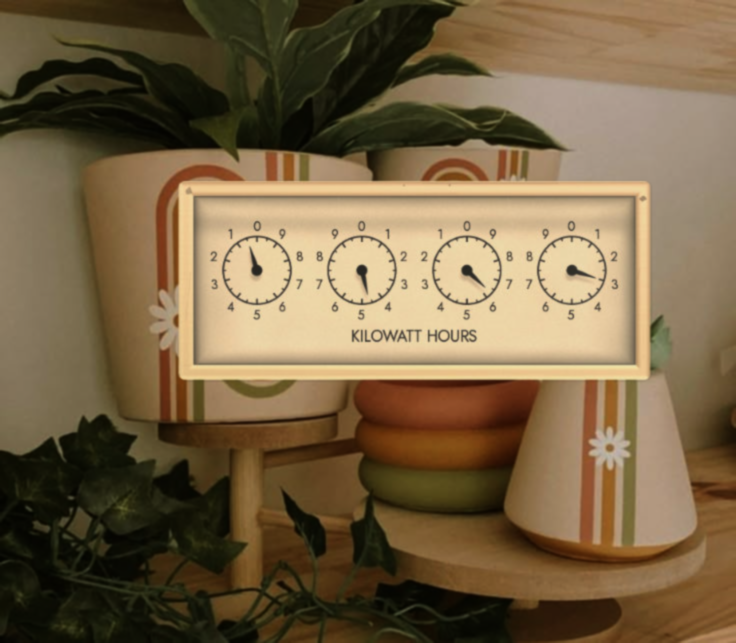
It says 463 kWh
